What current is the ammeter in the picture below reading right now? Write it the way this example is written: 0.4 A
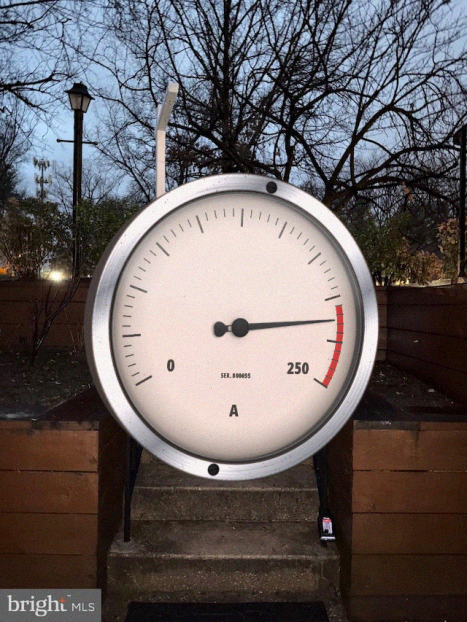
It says 212.5 A
